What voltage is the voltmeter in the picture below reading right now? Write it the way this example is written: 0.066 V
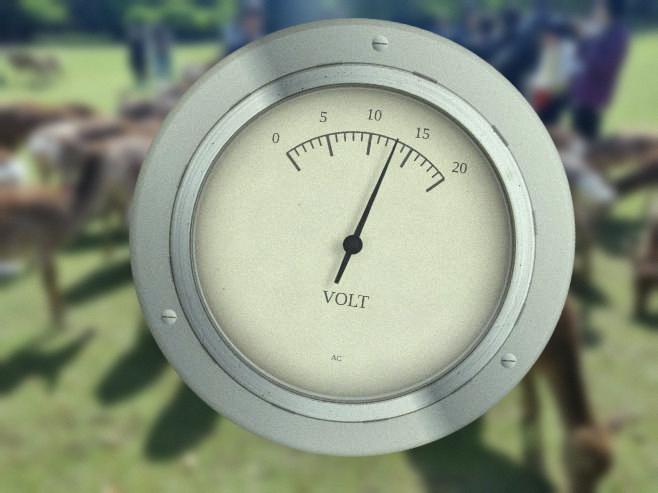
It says 13 V
